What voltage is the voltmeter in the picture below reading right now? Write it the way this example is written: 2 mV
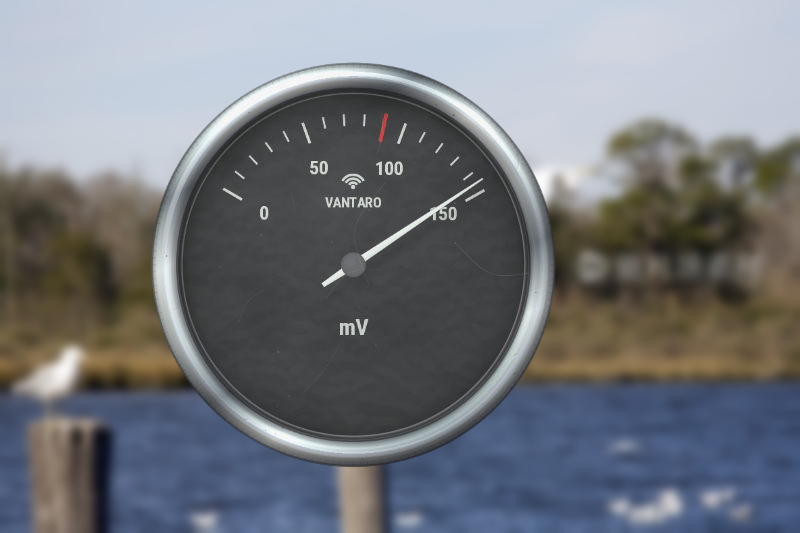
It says 145 mV
